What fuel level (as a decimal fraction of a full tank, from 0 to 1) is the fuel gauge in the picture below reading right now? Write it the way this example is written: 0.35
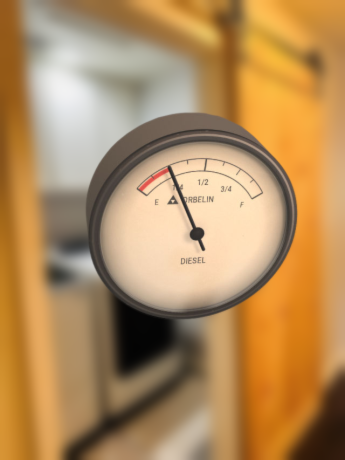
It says 0.25
